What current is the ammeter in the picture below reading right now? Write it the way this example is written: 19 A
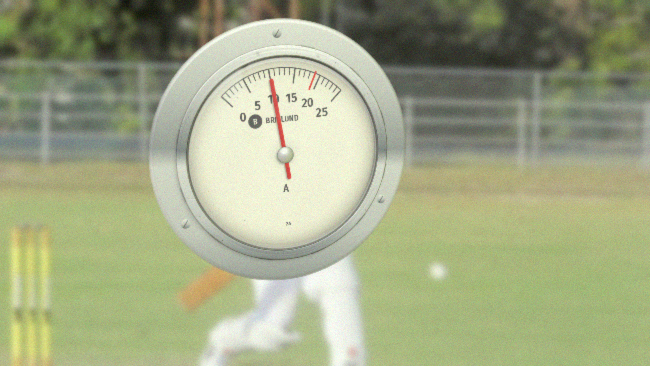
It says 10 A
